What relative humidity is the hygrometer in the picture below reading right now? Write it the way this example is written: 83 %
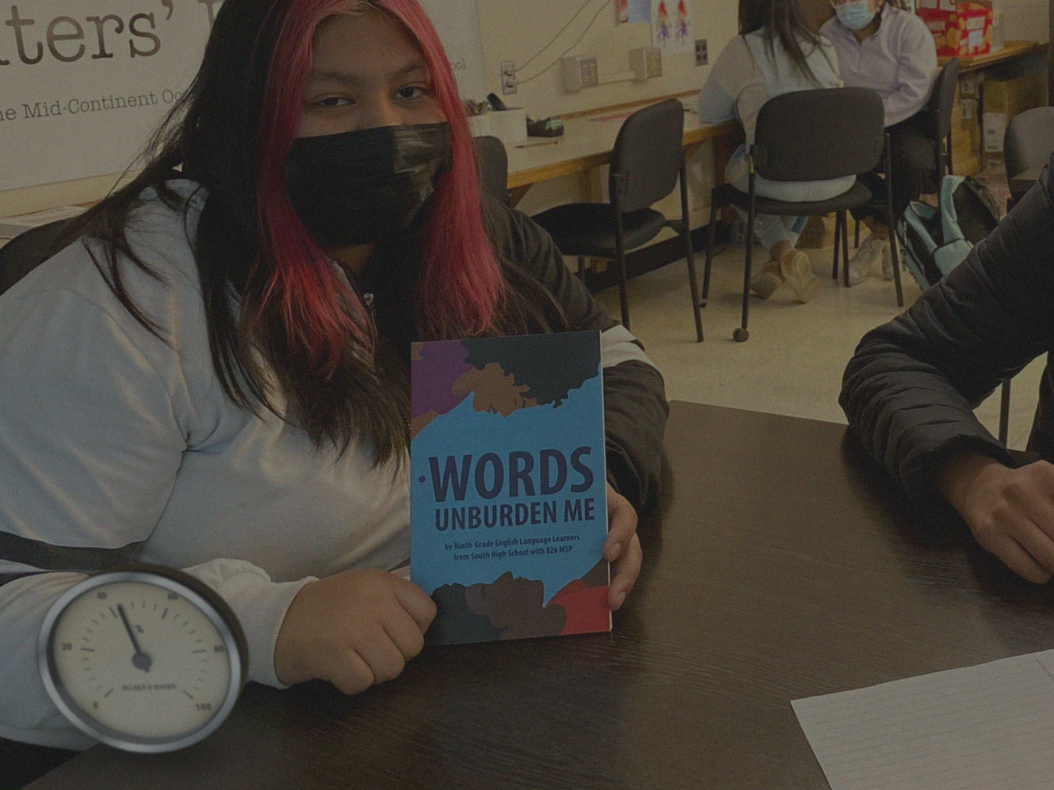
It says 44 %
